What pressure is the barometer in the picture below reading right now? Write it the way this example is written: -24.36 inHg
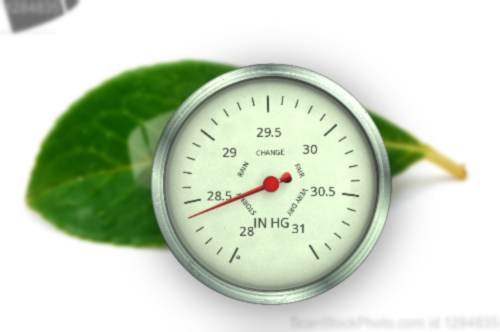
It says 28.4 inHg
